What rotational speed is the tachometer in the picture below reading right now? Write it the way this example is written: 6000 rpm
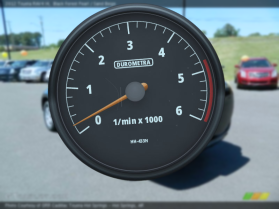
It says 200 rpm
